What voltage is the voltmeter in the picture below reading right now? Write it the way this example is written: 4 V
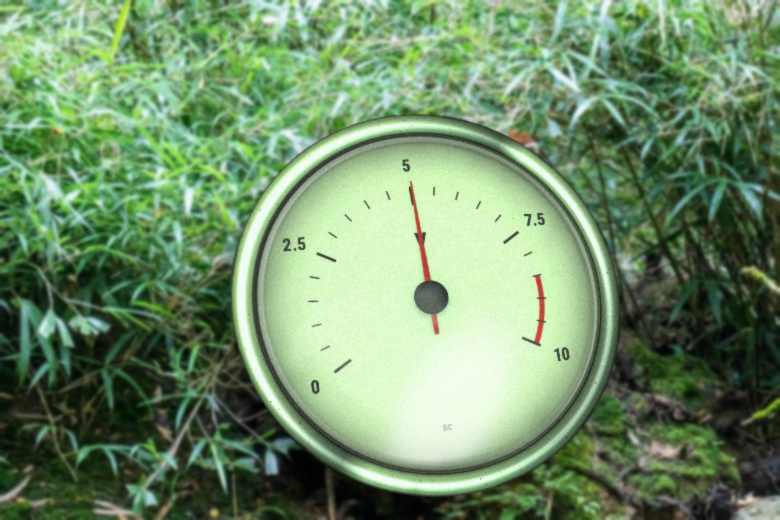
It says 5 V
